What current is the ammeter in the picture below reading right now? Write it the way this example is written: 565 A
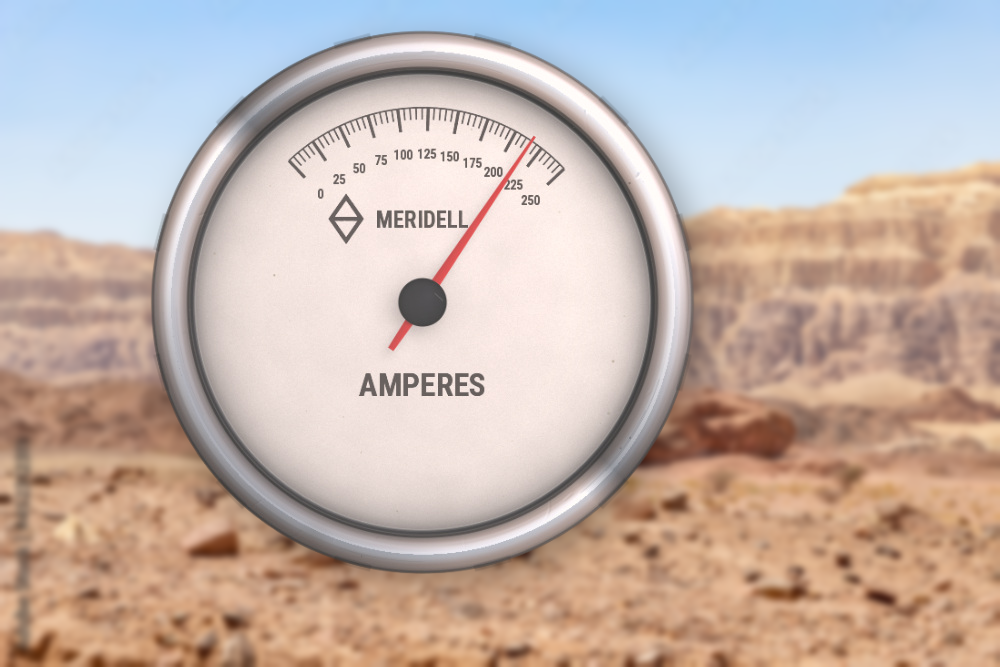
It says 215 A
